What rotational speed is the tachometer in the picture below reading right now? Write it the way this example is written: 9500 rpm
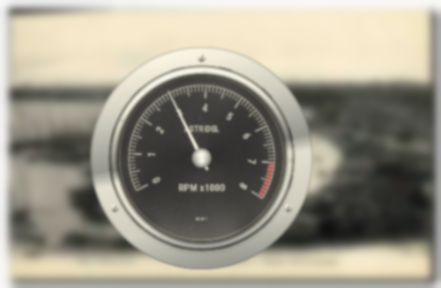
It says 3000 rpm
